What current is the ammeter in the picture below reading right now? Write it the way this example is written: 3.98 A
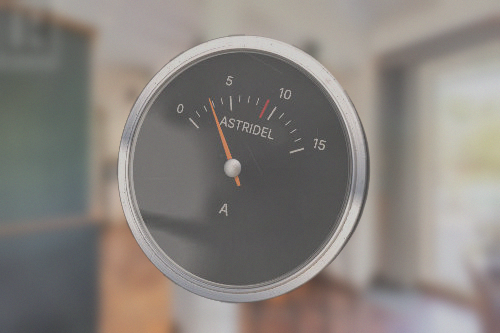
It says 3 A
